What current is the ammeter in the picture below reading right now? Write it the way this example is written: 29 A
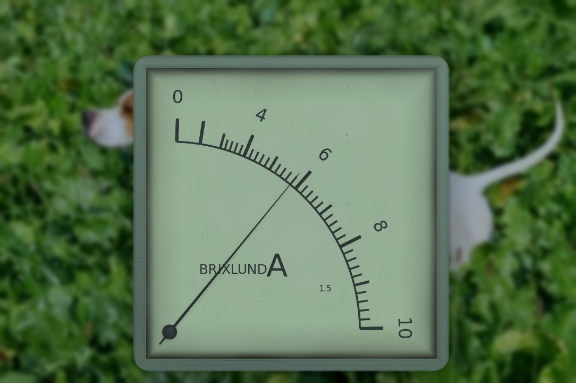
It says 5.8 A
